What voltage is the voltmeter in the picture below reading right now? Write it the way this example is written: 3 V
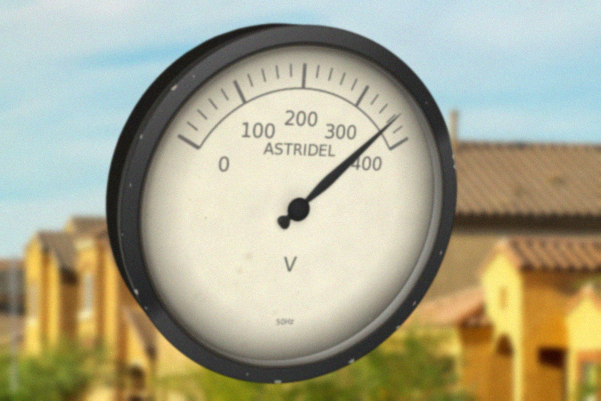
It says 360 V
